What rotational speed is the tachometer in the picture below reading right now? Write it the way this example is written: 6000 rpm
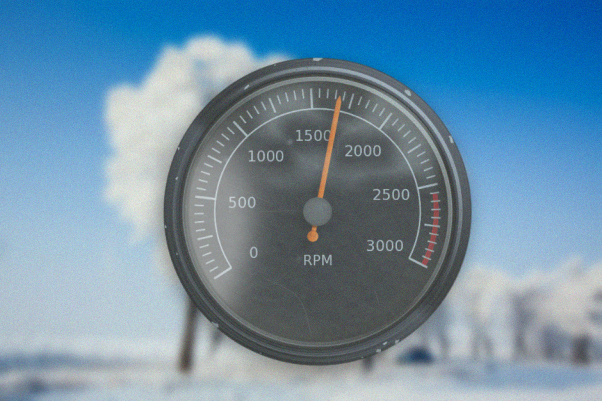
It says 1675 rpm
